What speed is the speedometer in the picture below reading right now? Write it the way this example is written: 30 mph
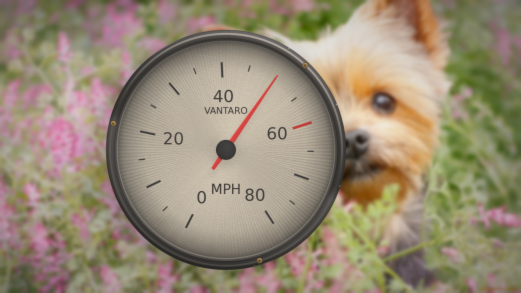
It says 50 mph
